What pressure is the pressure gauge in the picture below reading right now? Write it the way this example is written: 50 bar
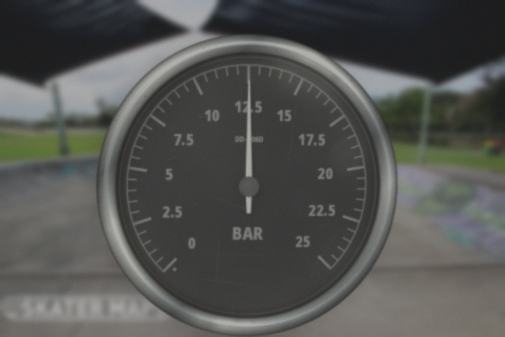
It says 12.5 bar
